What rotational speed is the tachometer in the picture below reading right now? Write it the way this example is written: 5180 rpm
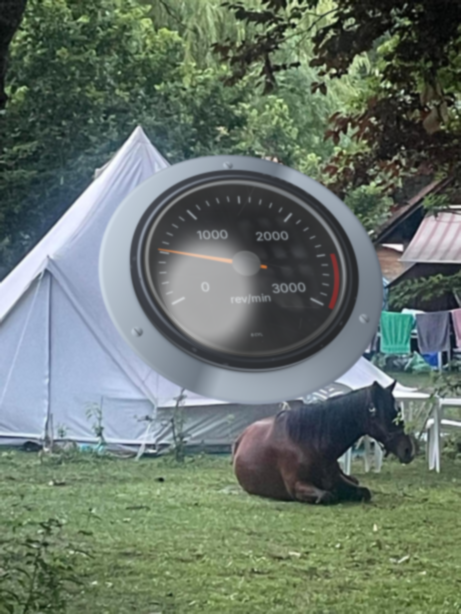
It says 500 rpm
